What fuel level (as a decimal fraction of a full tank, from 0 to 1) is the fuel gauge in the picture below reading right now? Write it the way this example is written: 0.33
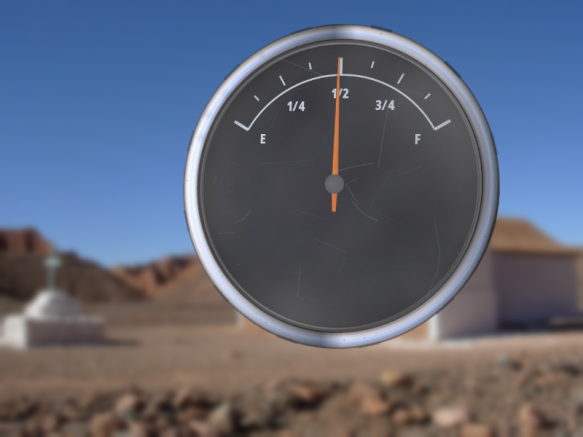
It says 0.5
